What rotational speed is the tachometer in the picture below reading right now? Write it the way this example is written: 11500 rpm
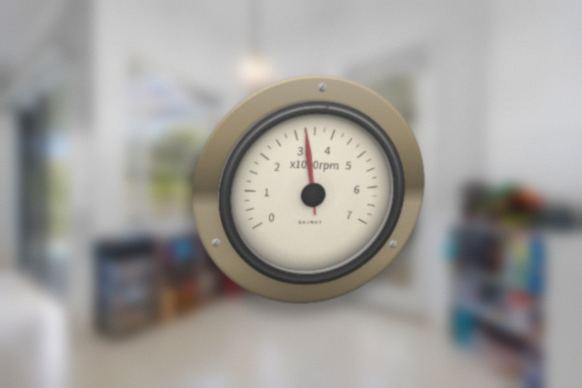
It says 3250 rpm
